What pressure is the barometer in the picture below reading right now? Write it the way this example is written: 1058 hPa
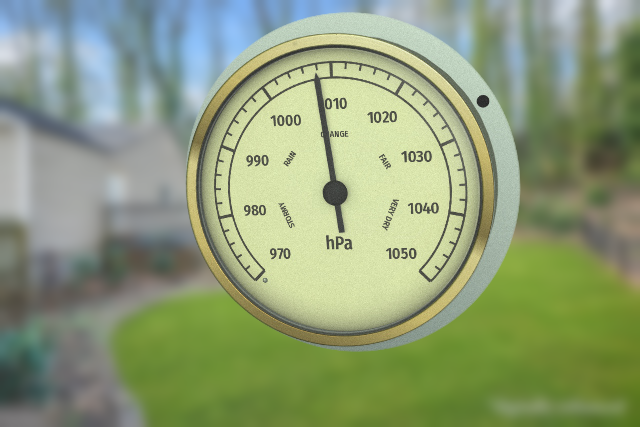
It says 1008 hPa
